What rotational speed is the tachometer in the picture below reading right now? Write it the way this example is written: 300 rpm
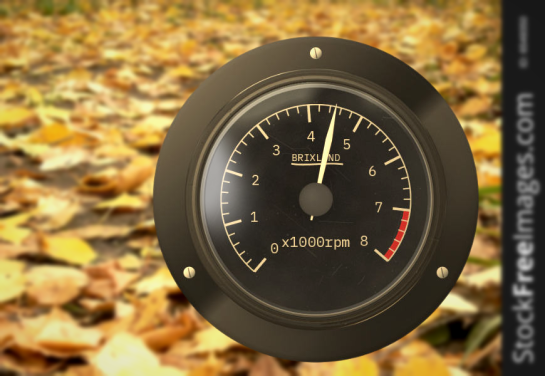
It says 4500 rpm
